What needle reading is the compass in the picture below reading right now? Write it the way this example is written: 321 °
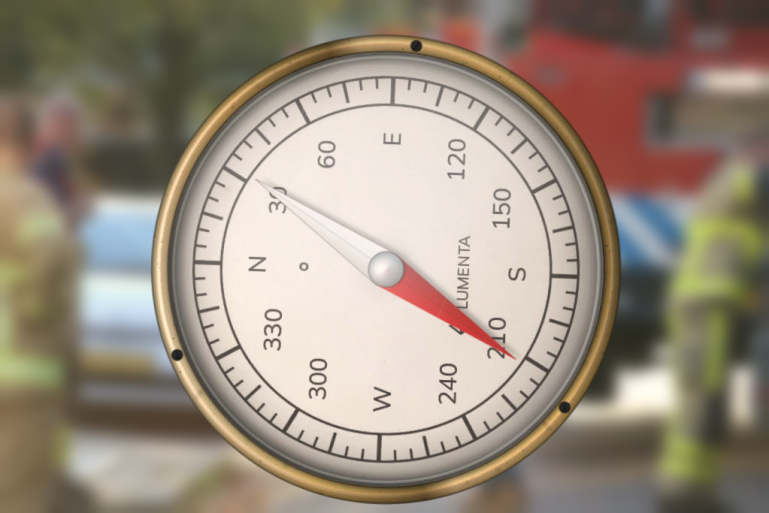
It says 212.5 °
